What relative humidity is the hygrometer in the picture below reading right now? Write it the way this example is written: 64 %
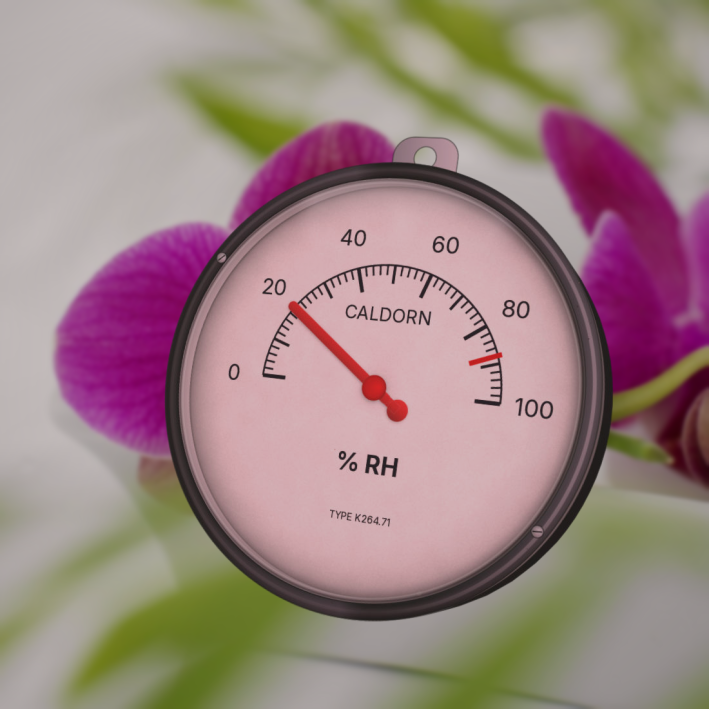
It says 20 %
